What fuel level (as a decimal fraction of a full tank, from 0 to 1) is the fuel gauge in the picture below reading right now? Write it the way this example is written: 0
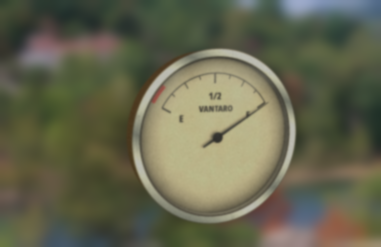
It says 1
